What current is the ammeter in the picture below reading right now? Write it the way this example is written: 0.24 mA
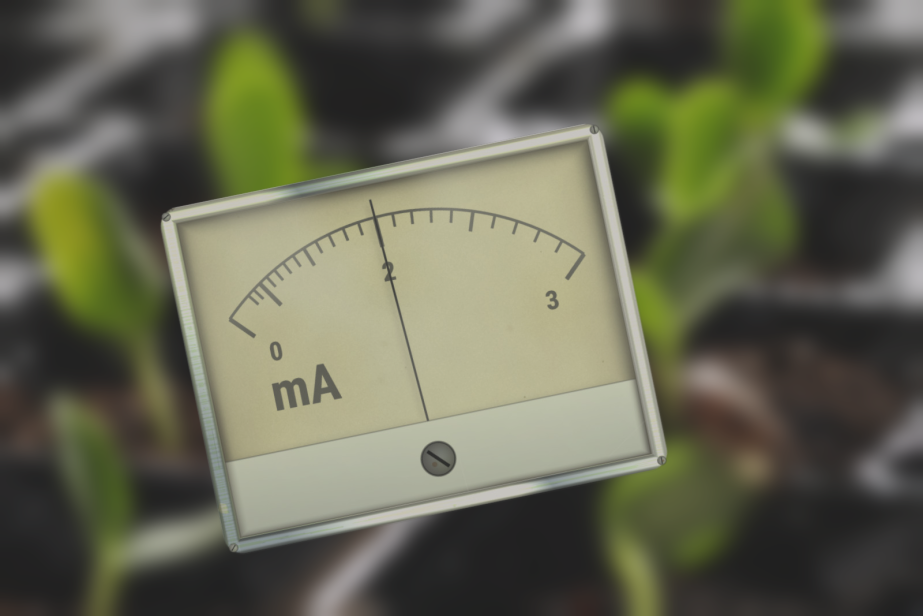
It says 2 mA
